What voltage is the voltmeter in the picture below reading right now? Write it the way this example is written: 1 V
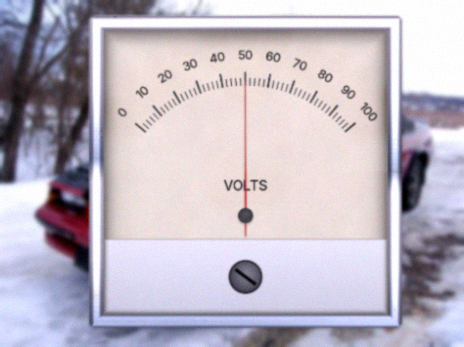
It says 50 V
